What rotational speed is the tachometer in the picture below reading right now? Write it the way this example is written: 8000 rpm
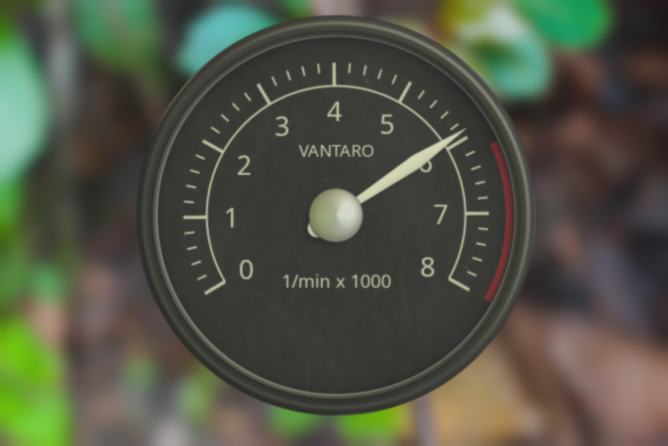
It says 5900 rpm
